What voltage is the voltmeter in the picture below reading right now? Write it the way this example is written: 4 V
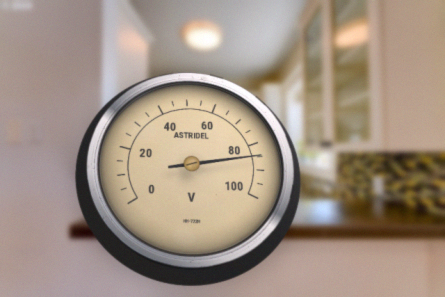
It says 85 V
